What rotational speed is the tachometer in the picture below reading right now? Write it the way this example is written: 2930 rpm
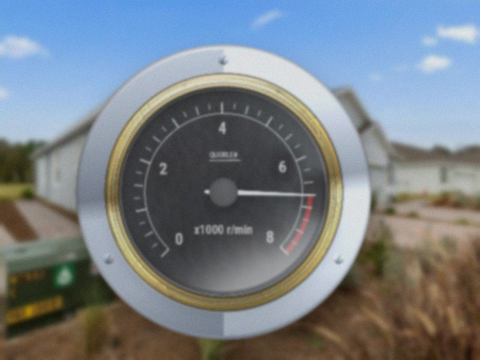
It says 6750 rpm
